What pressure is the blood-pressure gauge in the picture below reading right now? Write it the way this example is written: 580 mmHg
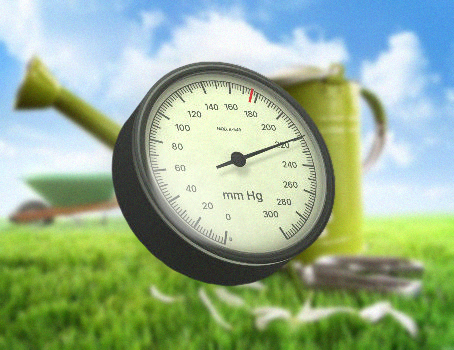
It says 220 mmHg
